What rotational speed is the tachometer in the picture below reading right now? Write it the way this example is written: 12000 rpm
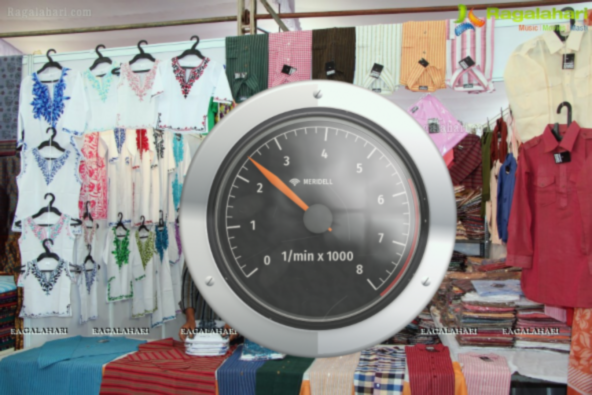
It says 2400 rpm
